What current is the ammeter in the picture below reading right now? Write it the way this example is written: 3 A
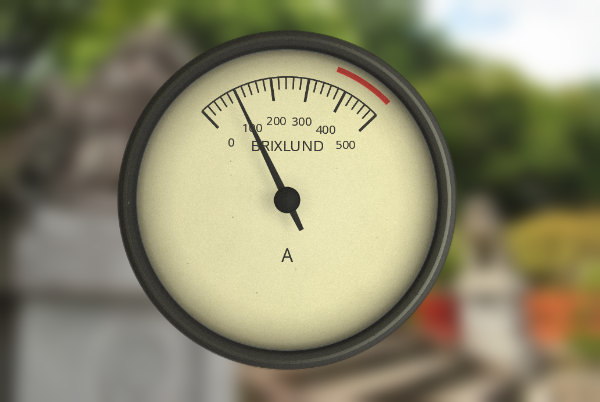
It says 100 A
